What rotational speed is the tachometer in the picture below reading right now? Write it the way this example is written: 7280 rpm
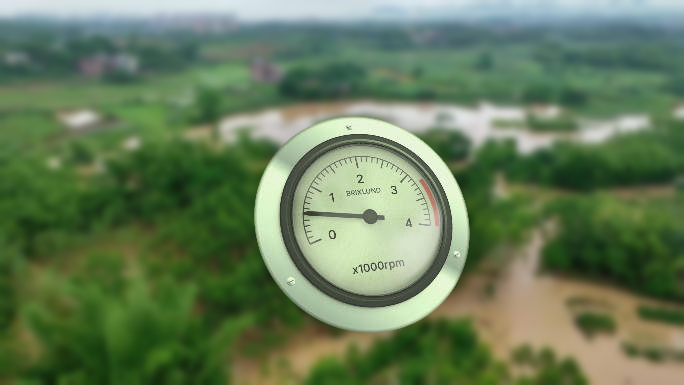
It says 500 rpm
